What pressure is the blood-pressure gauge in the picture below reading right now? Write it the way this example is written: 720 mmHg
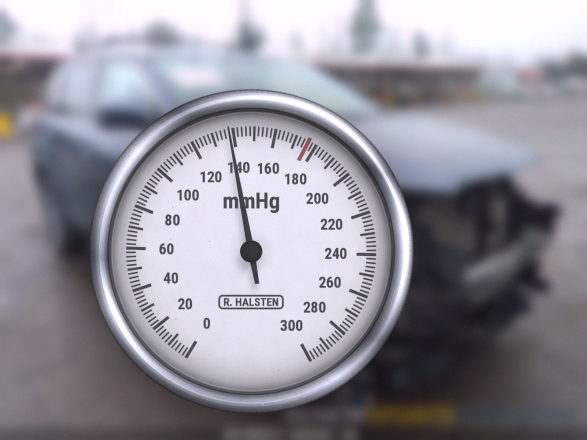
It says 138 mmHg
